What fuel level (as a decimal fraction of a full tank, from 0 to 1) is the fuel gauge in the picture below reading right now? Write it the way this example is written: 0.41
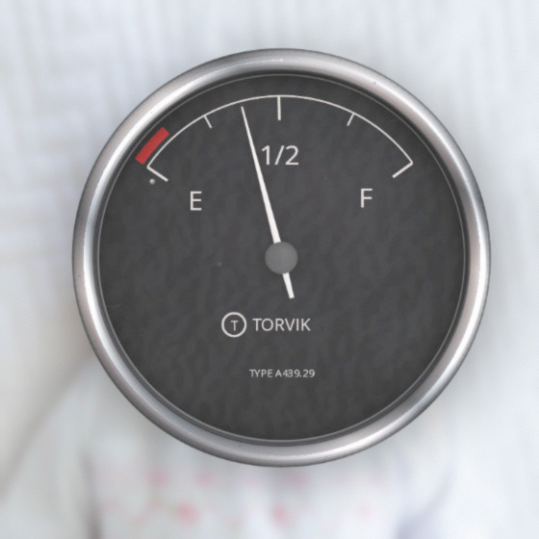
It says 0.375
